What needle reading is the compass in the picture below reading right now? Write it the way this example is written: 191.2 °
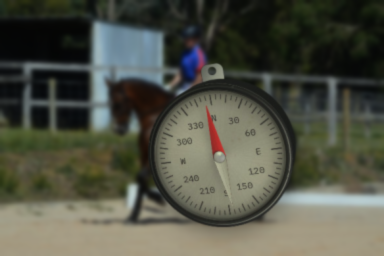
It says 355 °
